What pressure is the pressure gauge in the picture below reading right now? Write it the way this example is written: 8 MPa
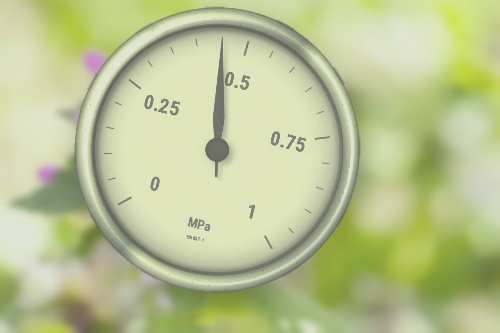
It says 0.45 MPa
